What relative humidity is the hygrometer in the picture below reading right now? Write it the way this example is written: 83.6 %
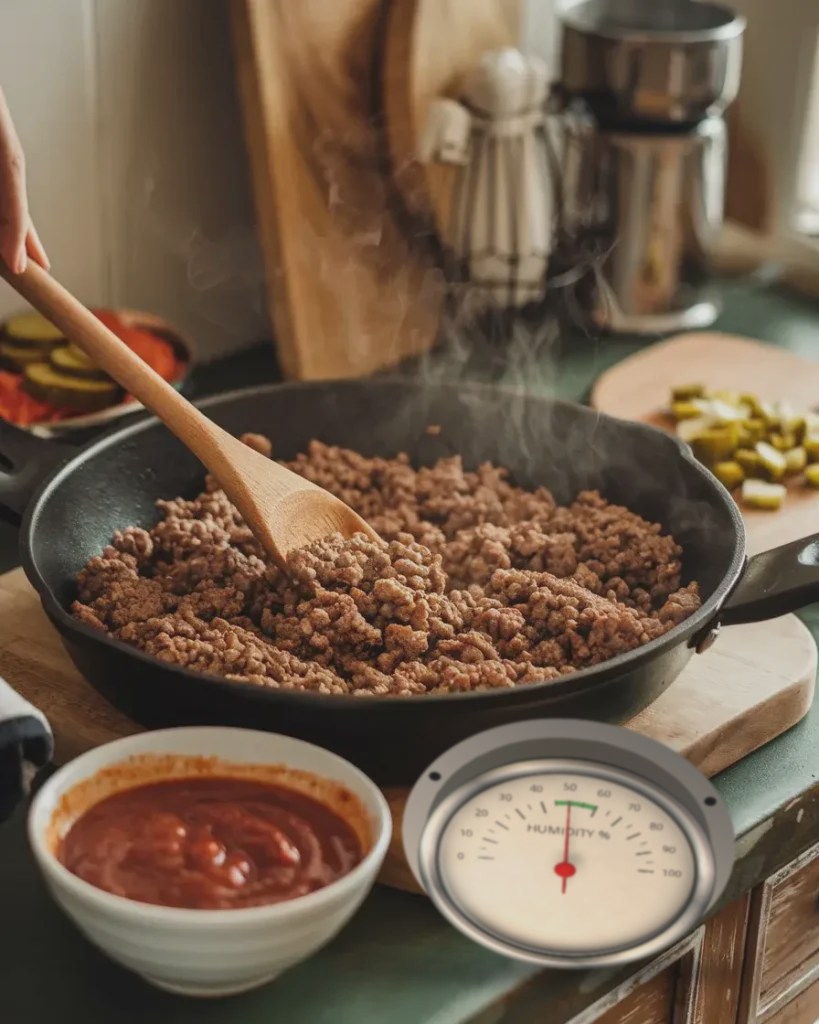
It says 50 %
